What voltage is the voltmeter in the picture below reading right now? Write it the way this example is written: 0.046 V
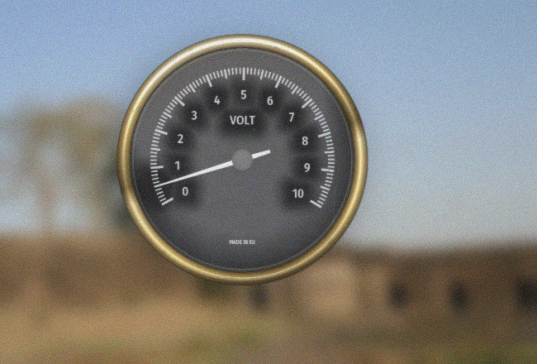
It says 0.5 V
